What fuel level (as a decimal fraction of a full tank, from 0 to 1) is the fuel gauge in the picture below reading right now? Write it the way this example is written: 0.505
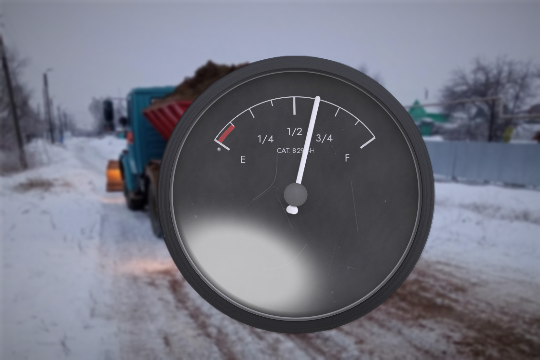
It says 0.625
